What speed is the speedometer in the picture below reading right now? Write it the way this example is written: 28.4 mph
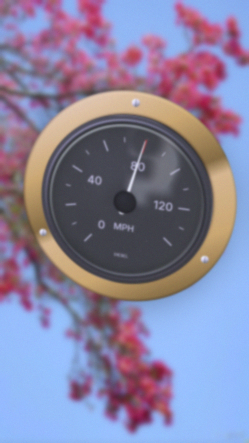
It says 80 mph
